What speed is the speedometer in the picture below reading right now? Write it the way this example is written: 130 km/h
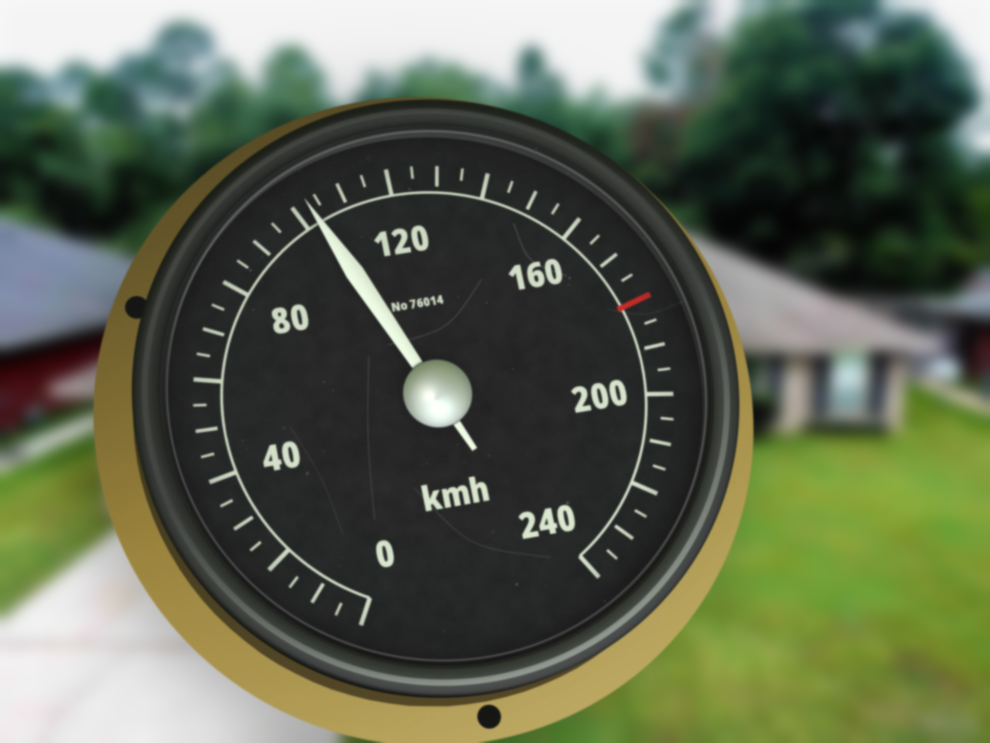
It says 102.5 km/h
